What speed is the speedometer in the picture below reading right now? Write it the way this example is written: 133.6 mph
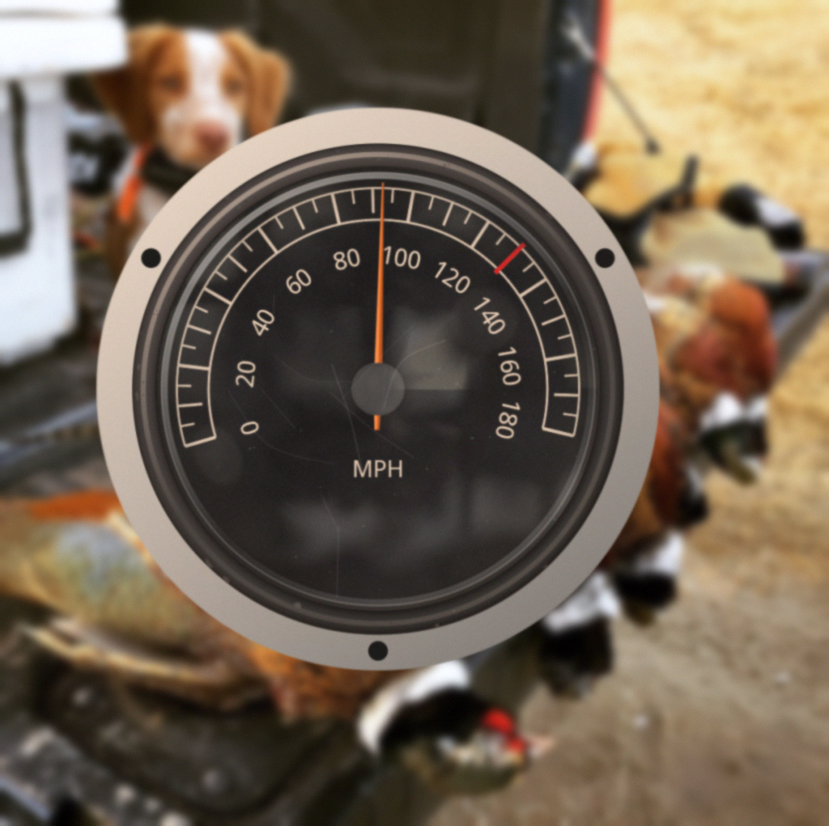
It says 92.5 mph
